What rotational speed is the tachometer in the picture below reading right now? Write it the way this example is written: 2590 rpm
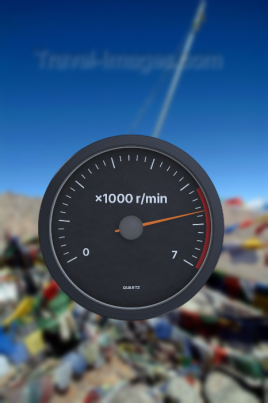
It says 5700 rpm
